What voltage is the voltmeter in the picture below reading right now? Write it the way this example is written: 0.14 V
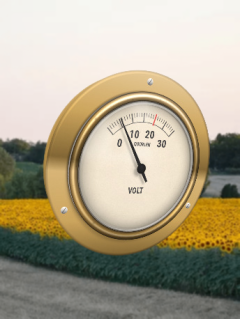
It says 5 V
